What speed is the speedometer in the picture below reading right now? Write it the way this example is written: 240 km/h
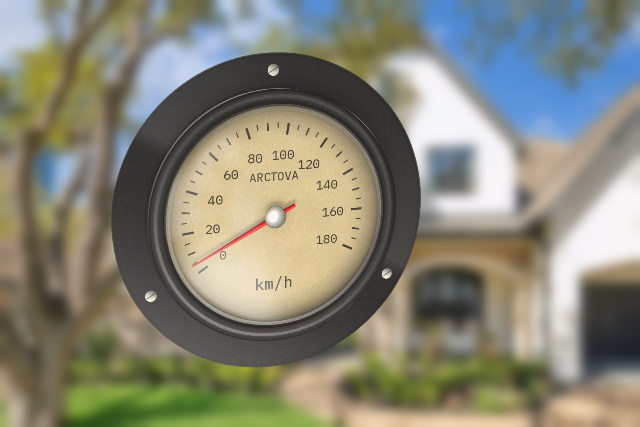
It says 5 km/h
